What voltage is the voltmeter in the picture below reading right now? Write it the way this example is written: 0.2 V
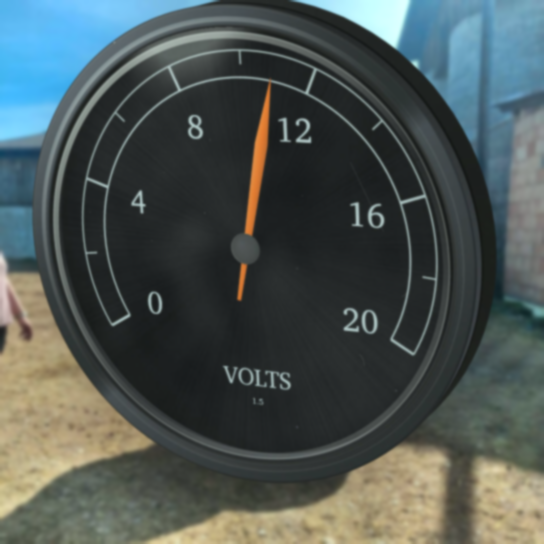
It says 11 V
